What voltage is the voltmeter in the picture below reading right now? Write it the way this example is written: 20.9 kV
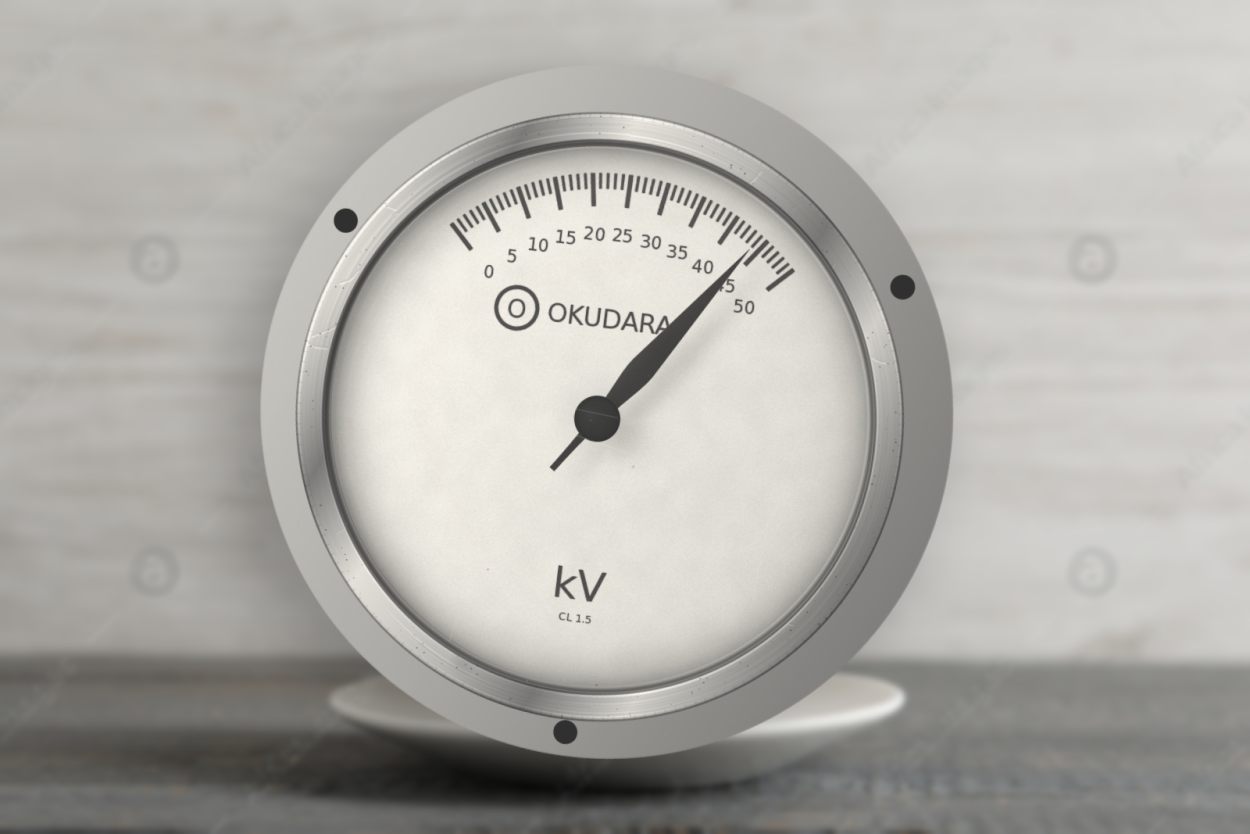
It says 44 kV
